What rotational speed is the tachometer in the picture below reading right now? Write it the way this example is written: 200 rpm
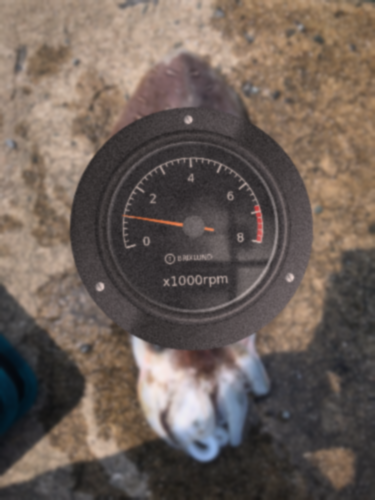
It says 1000 rpm
